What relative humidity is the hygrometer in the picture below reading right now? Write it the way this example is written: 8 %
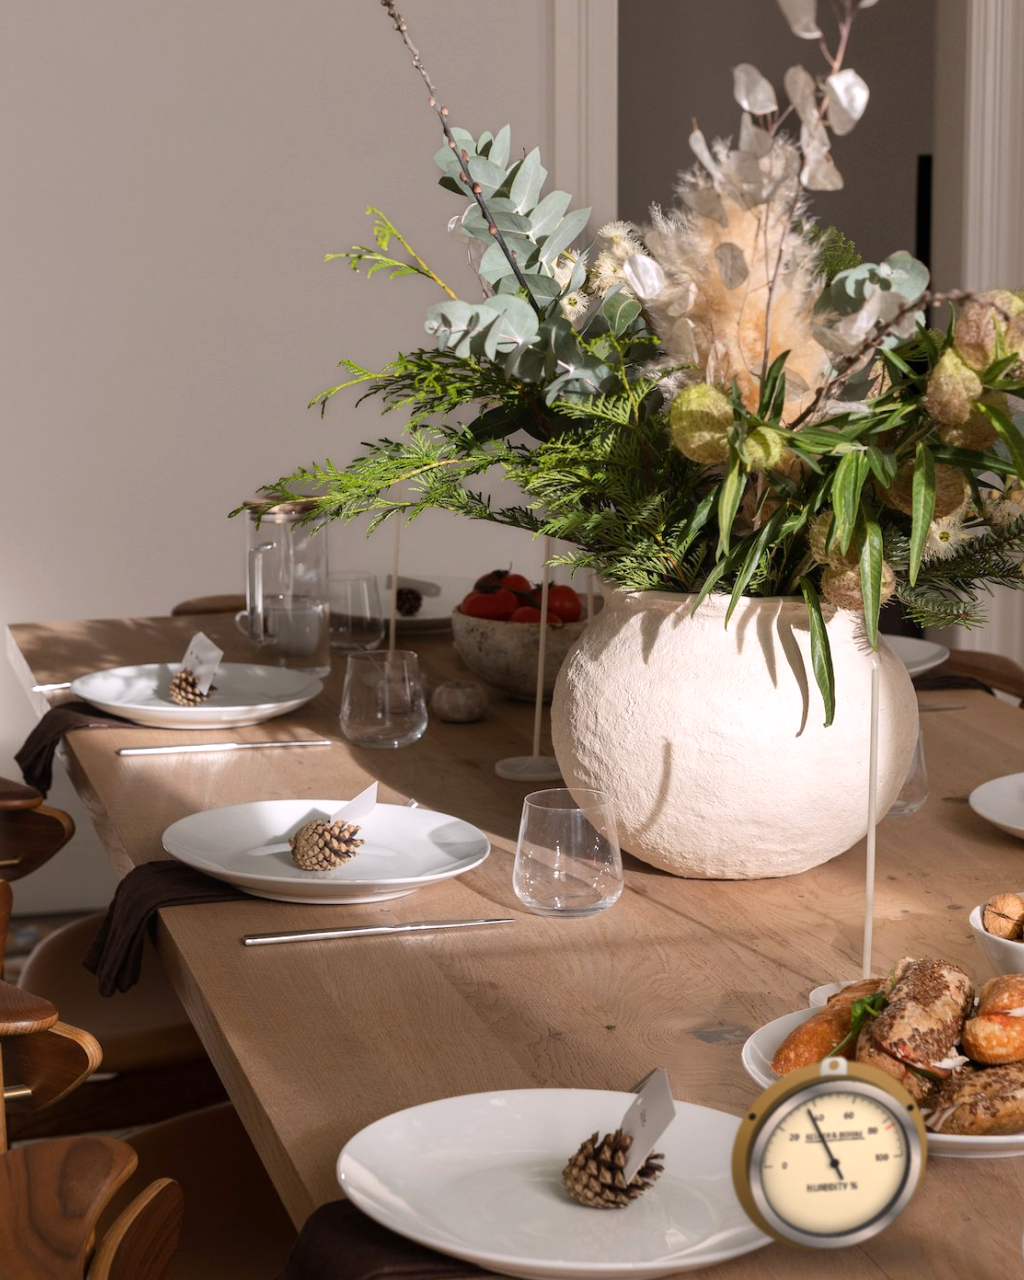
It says 36 %
